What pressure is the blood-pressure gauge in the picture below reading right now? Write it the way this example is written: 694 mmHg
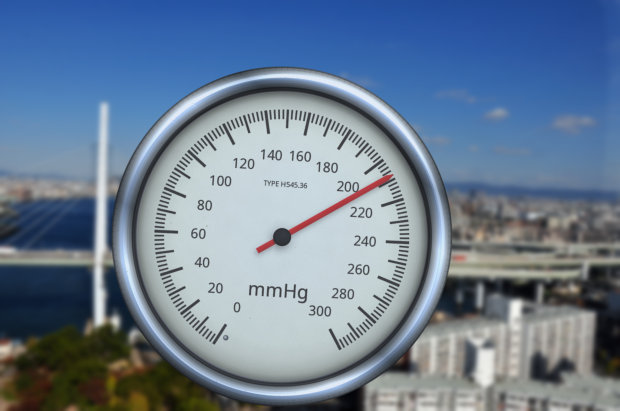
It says 208 mmHg
